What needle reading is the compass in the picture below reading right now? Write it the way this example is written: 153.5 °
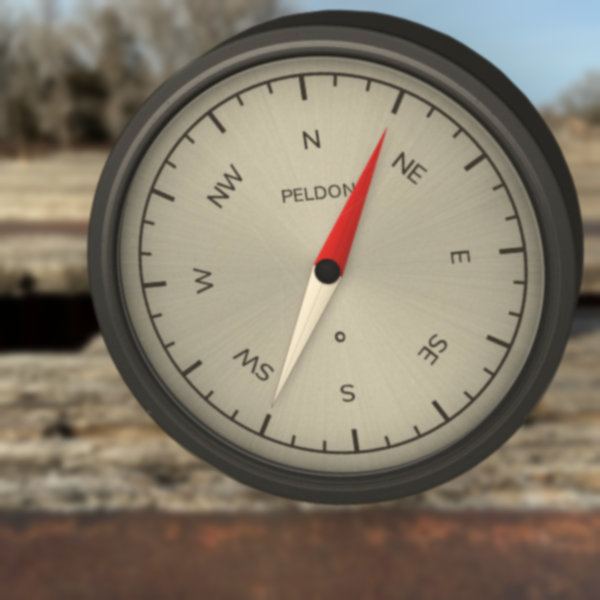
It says 30 °
